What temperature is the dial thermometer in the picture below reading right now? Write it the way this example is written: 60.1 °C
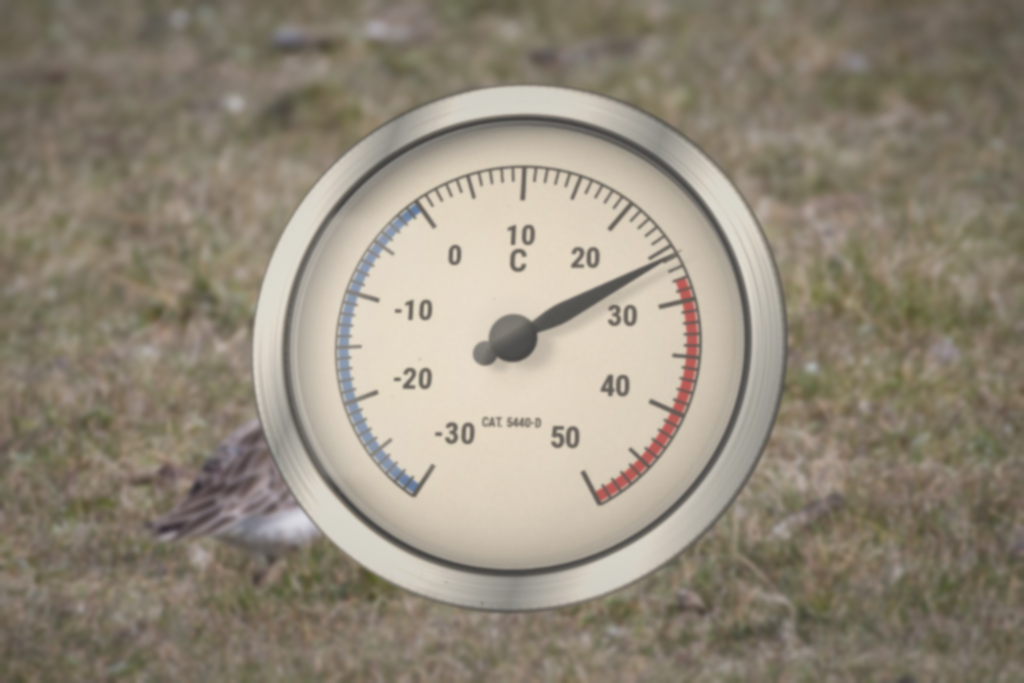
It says 26 °C
